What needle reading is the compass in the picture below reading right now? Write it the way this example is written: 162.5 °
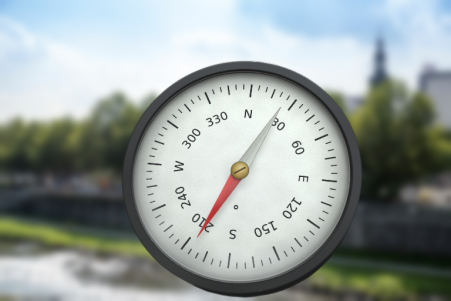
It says 205 °
